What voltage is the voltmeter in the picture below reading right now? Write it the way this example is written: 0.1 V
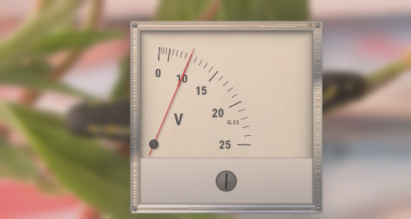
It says 10 V
